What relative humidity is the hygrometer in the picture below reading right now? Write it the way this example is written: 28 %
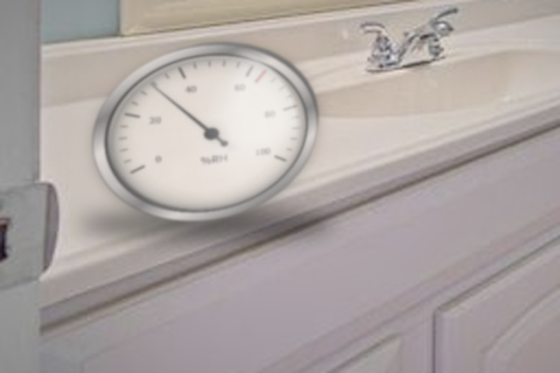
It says 32 %
